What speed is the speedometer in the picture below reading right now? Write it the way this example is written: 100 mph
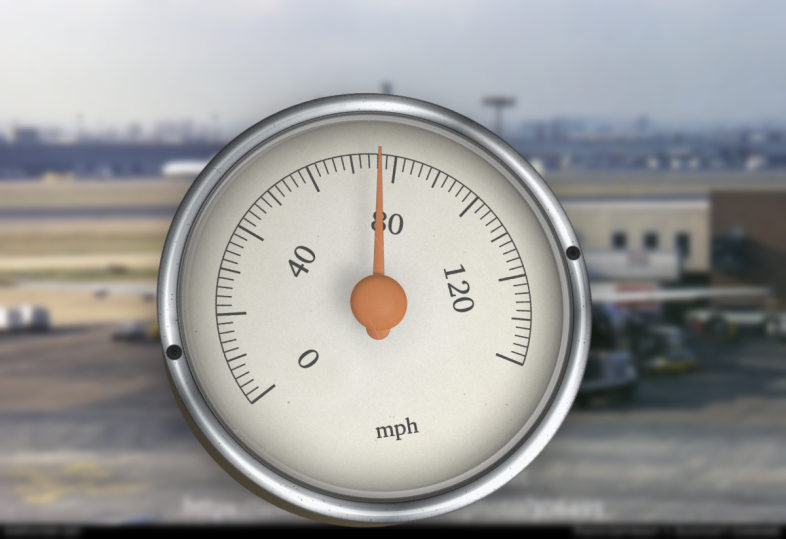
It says 76 mph
